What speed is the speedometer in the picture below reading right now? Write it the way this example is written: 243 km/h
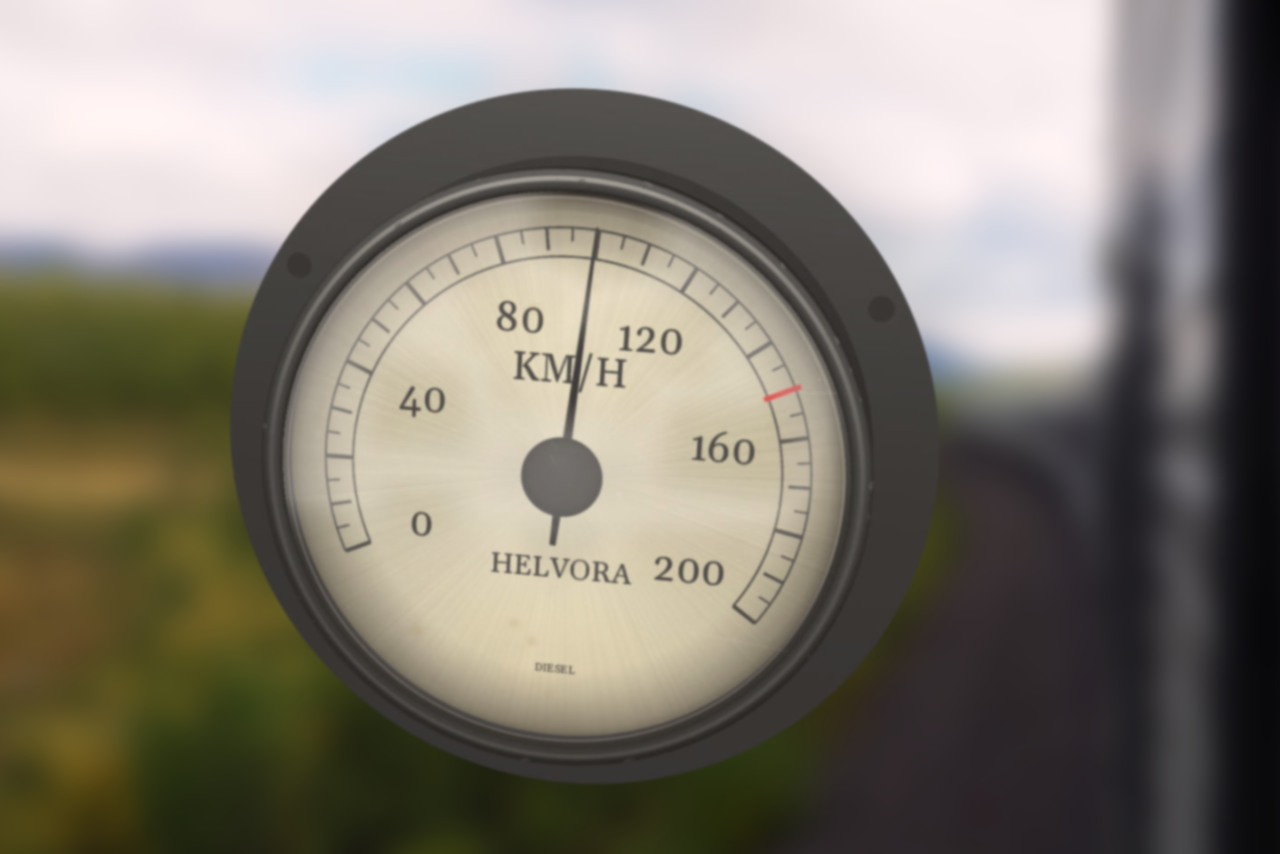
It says 100 km/h
